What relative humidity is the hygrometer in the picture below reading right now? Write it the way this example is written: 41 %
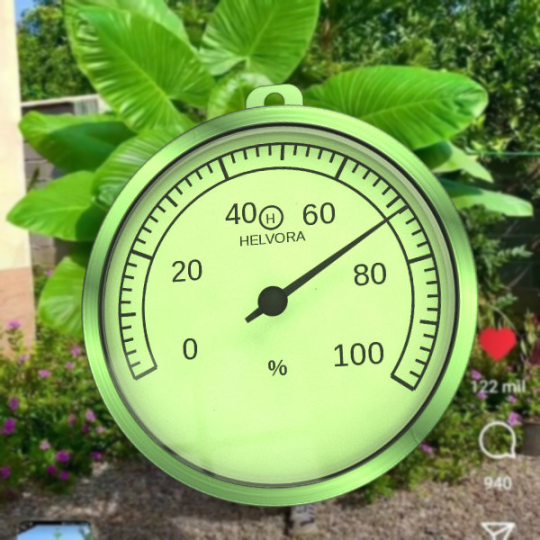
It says 72 %
